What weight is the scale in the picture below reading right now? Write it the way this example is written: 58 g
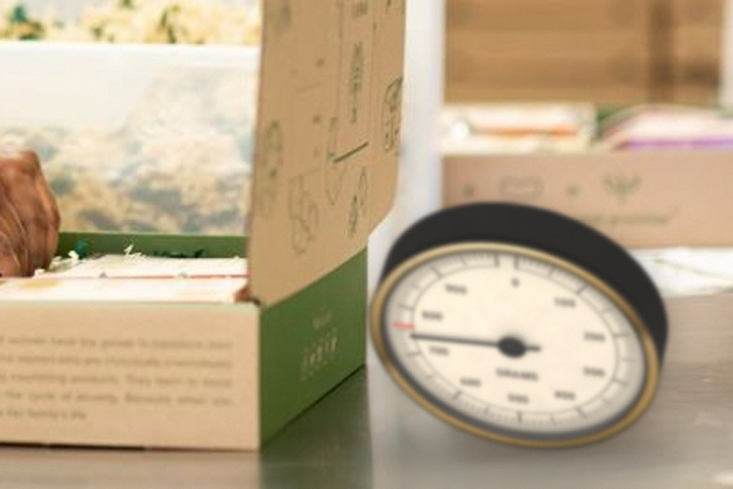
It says 750 g
